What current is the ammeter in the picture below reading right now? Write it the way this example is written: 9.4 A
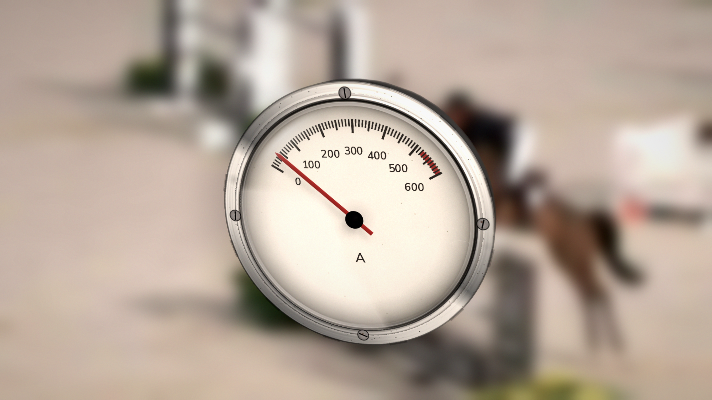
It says 50 A
